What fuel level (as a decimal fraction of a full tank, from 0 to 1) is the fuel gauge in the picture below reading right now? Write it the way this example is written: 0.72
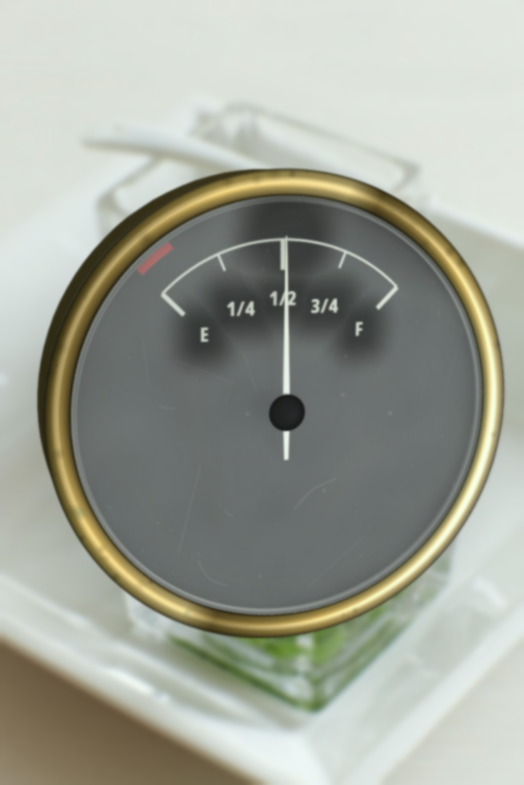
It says 0.5
